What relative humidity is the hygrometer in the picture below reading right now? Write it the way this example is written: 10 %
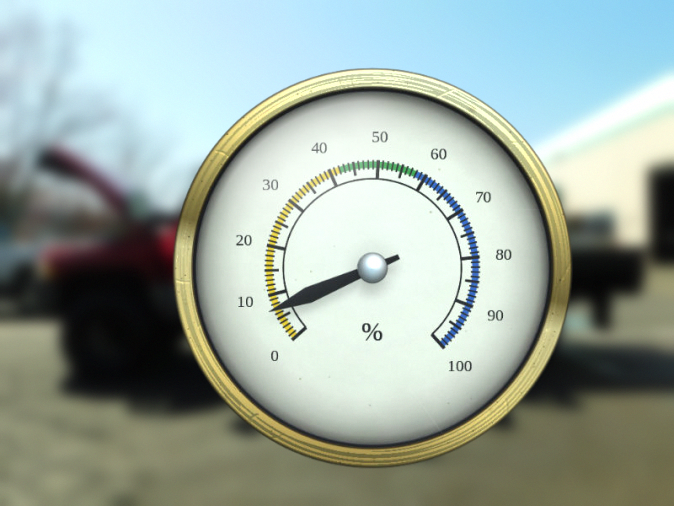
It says 7 %
